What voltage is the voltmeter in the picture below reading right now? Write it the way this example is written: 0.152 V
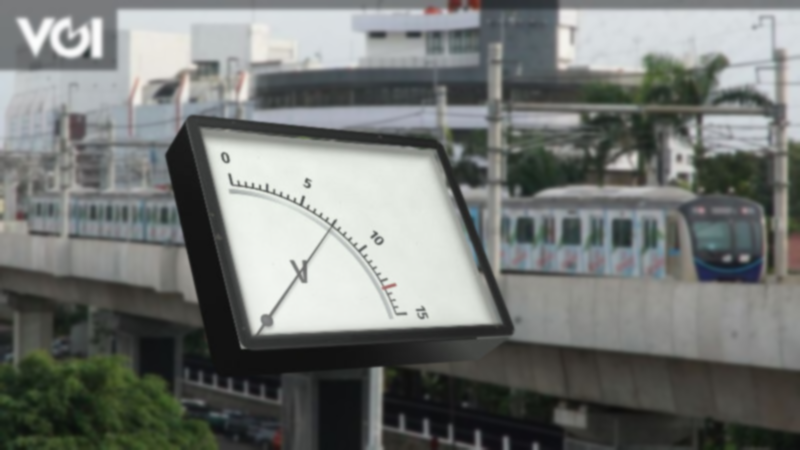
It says 7.5 V
